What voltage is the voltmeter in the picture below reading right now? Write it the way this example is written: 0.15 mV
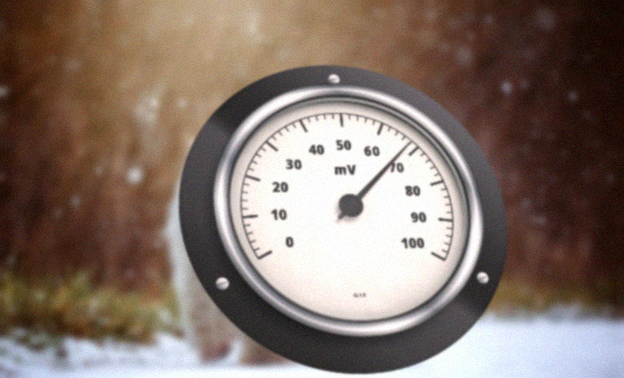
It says 68 mV
